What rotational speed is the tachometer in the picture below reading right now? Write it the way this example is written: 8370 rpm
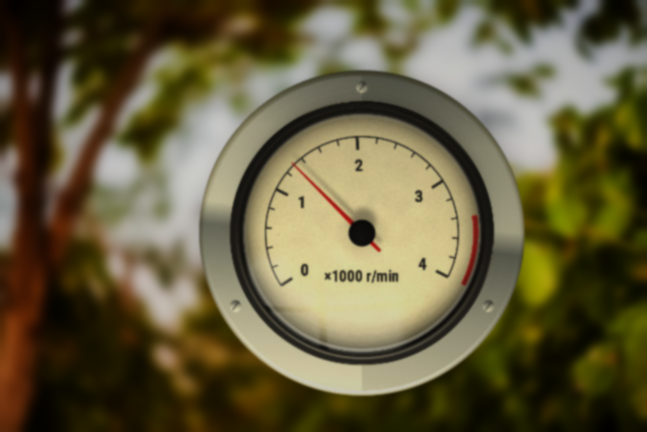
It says 1300 rpm
